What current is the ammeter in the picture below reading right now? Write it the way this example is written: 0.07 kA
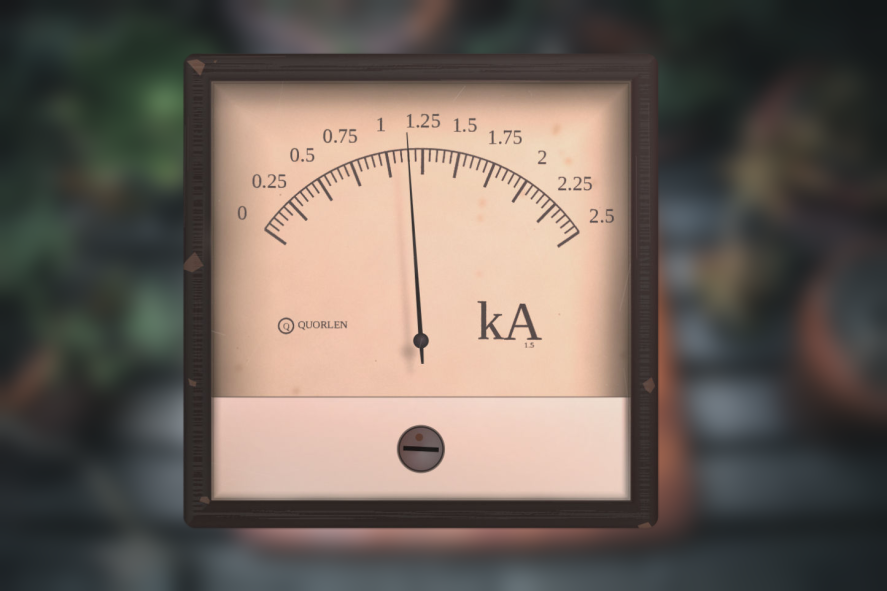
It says 1.15 kA
